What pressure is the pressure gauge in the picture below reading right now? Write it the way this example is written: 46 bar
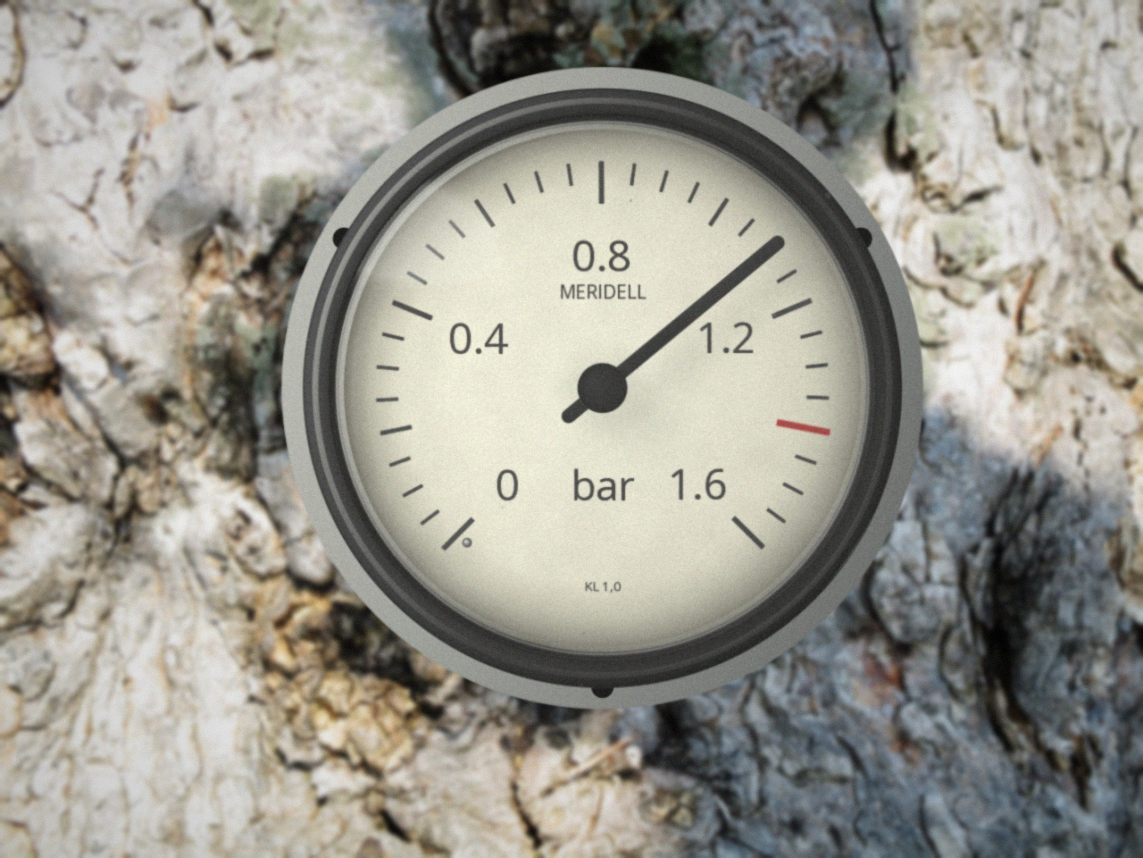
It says 1.1 bar
